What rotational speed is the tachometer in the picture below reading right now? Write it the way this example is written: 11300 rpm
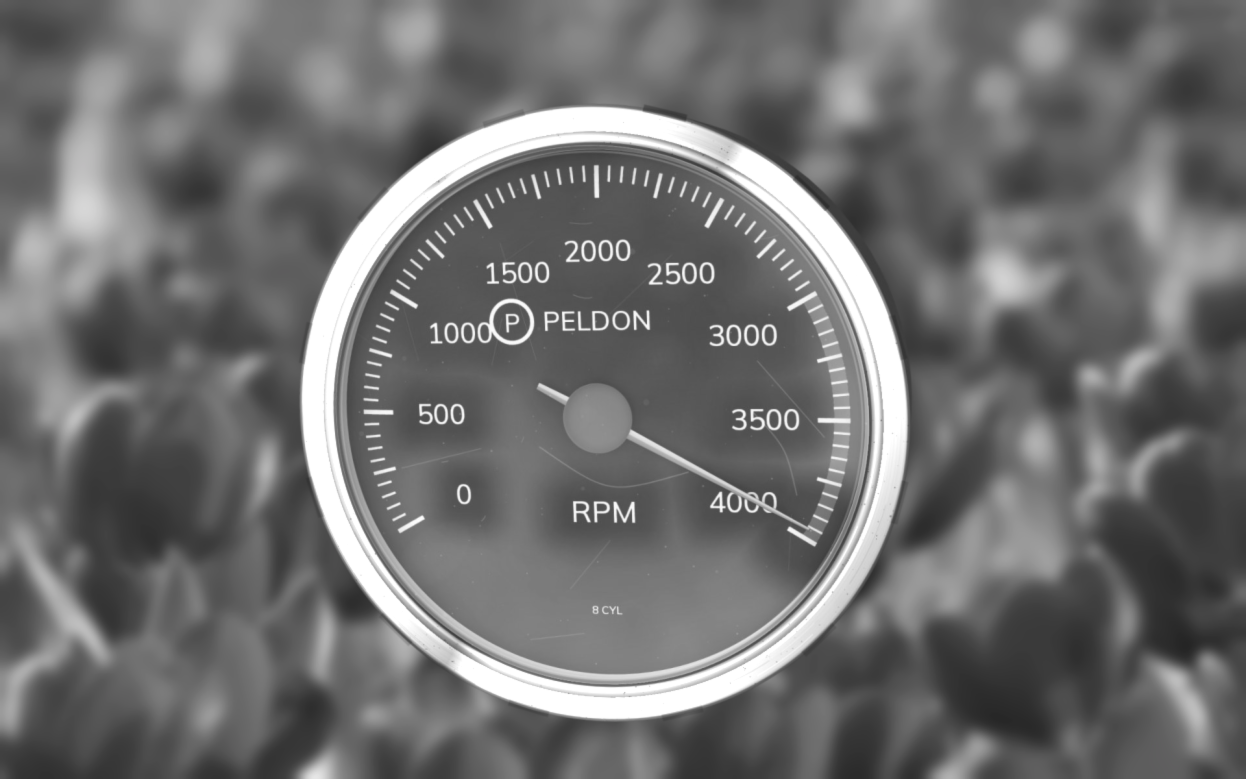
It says 3950 rpm
